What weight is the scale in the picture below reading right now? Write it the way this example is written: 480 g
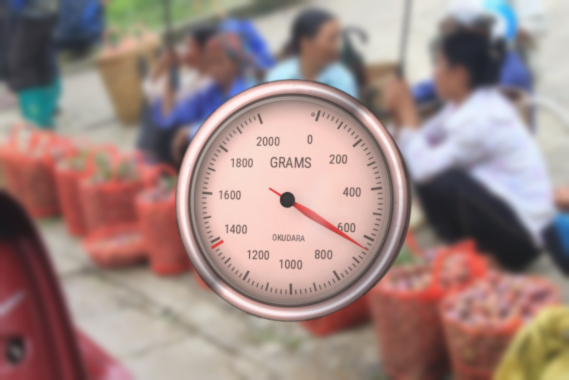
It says 640 g
